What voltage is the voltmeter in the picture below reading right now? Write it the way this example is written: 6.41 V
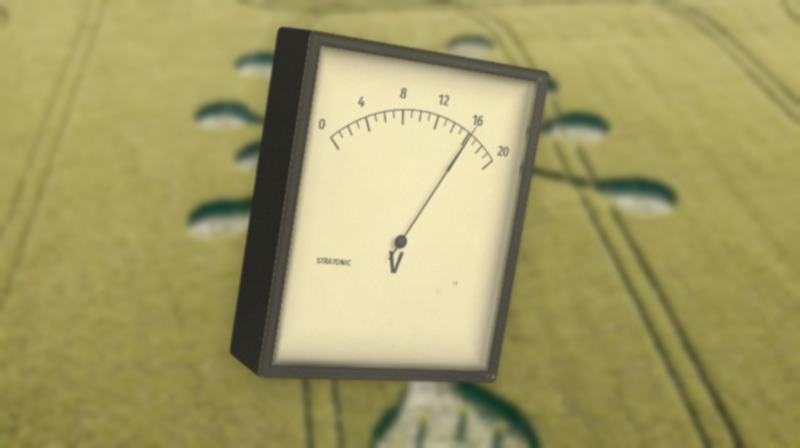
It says 16 V
